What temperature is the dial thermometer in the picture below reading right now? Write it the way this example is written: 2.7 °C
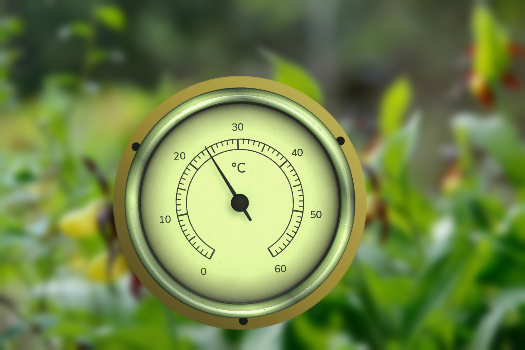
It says 24 °C
